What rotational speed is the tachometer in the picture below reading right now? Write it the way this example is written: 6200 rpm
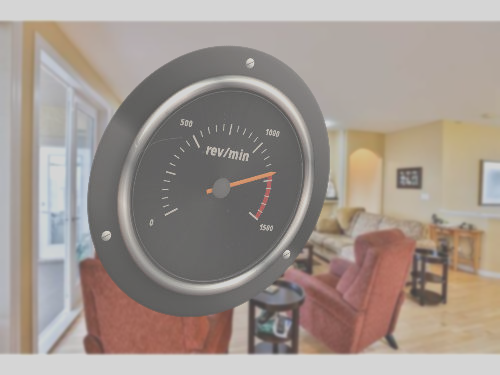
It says 1200 rpm
